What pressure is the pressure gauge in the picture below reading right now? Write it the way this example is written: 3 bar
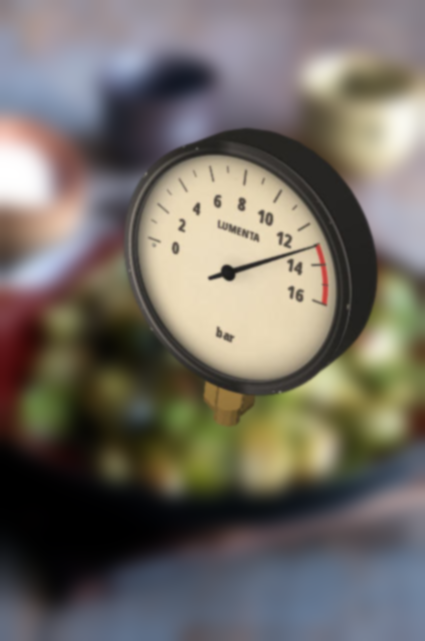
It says 13 bar
